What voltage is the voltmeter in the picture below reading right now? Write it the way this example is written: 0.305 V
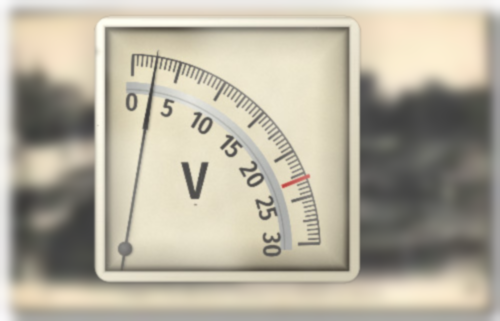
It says 2.5 V
